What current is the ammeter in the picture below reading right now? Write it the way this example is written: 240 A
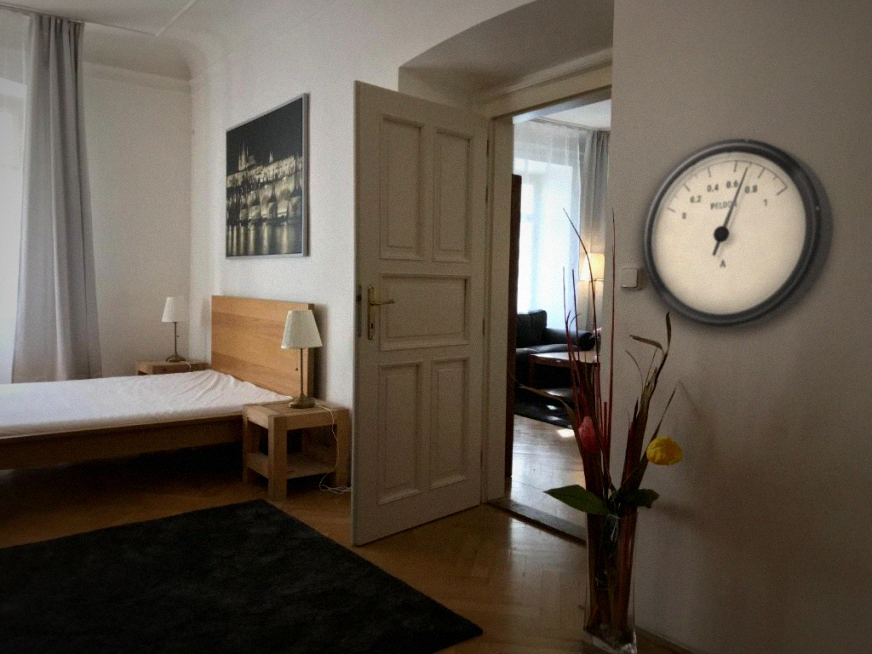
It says 0.7 A
